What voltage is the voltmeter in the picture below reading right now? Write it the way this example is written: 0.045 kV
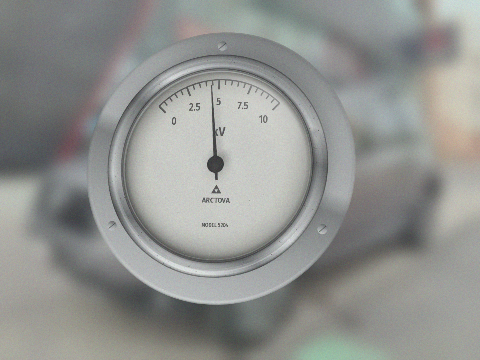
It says 4.5 kV
